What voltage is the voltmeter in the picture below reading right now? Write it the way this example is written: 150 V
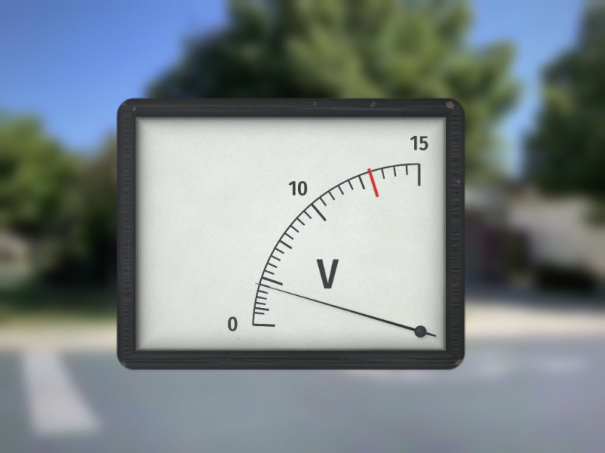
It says 4.5 V
